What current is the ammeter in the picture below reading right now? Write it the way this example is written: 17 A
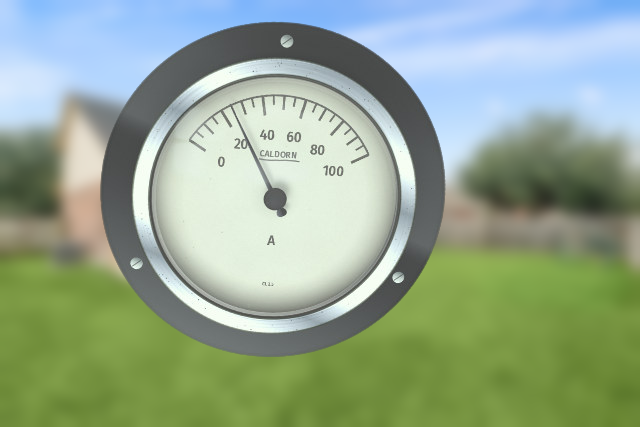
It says 25 A
